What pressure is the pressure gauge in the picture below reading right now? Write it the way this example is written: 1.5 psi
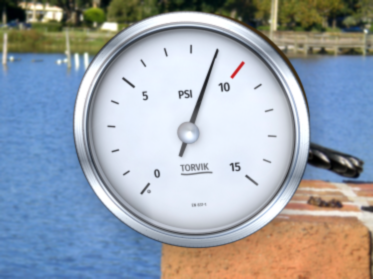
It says 9 psi
